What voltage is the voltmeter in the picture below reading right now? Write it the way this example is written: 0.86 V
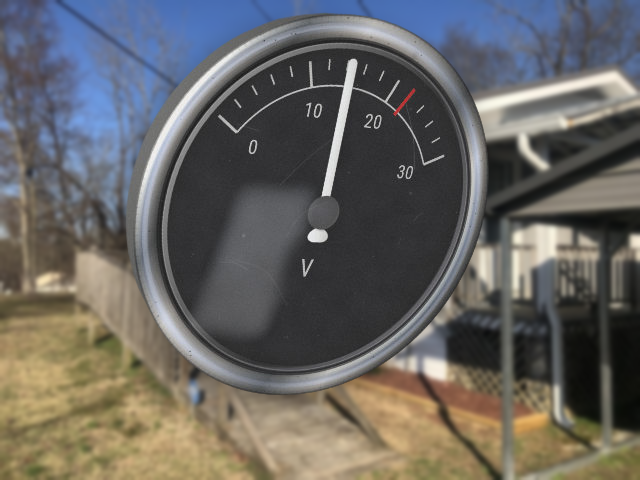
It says 14 V
